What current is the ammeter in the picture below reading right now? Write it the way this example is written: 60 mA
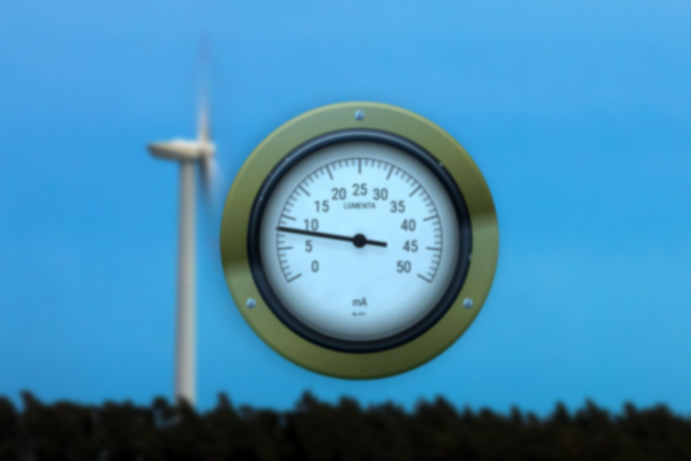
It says 8 mA
